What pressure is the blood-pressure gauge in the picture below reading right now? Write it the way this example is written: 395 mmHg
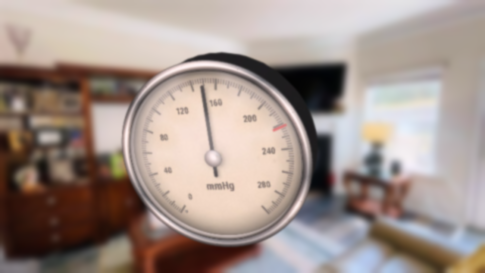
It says 150 mmHg
